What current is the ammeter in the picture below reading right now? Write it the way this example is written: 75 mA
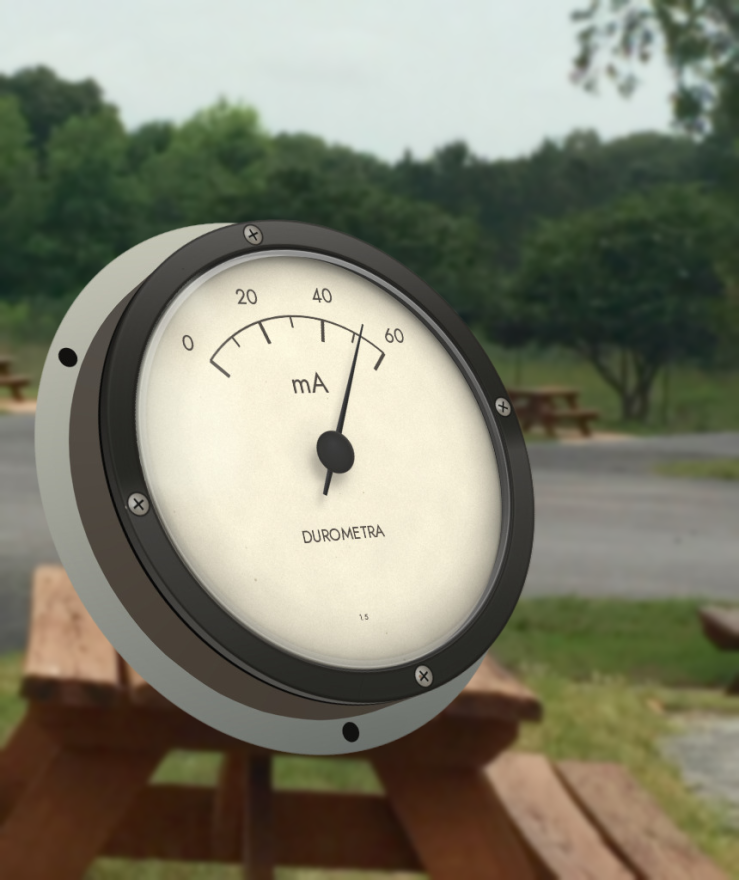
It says 50 mA
